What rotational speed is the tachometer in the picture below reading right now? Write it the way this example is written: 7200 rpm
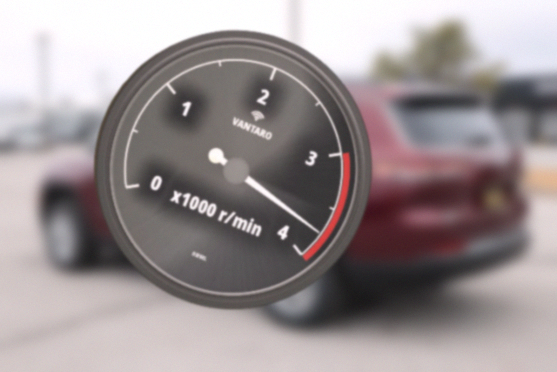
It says 3750 rpm
